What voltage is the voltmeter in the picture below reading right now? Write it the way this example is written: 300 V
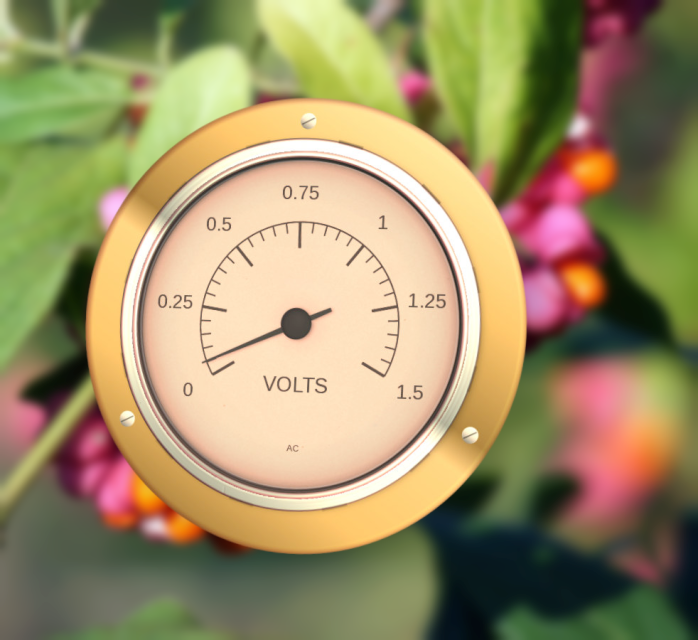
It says 0.05 V
